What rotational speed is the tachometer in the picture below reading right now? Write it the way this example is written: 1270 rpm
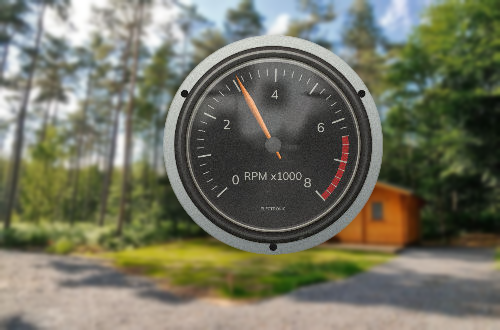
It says 3100 rpm
